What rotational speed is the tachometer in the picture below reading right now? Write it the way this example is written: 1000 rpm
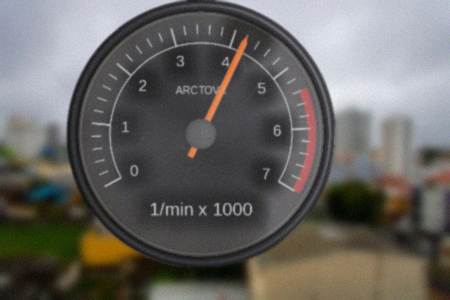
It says 4200 rpm
